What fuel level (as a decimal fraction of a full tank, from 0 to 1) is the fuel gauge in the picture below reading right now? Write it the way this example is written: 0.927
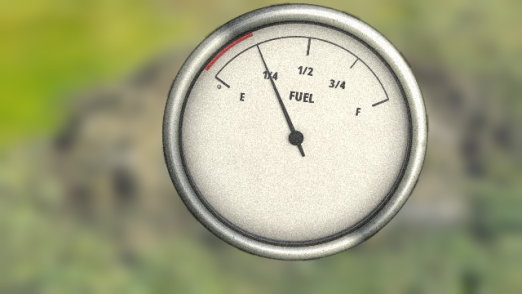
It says 0.25
